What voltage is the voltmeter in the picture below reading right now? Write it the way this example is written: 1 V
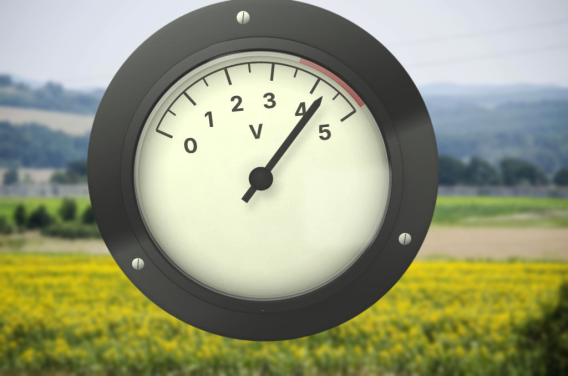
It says 4.25 V
